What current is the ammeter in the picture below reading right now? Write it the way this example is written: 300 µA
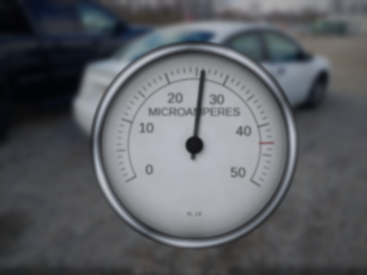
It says 26 µA
